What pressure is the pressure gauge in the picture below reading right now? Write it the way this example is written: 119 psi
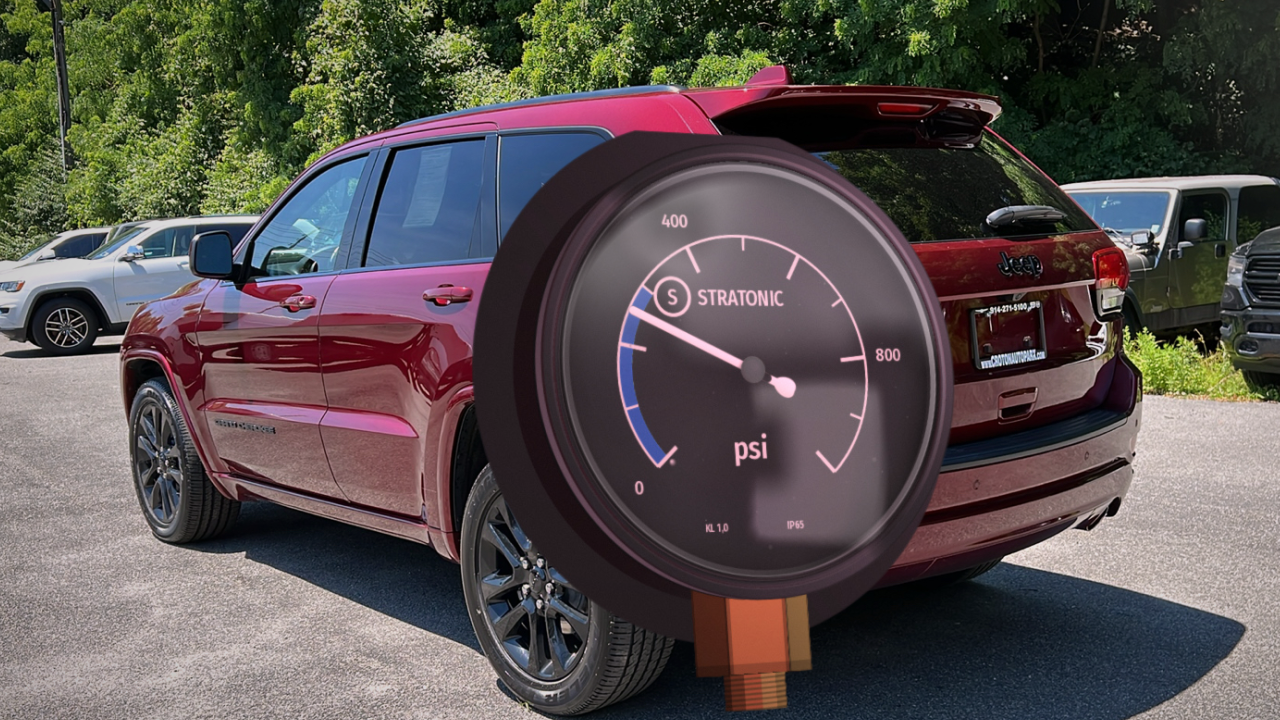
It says 250 psi
